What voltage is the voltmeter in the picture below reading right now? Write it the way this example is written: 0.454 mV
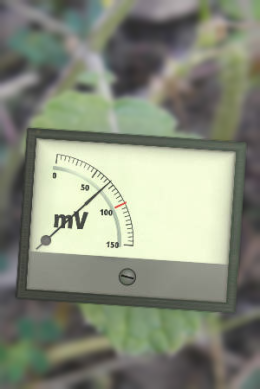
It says 70 mV
